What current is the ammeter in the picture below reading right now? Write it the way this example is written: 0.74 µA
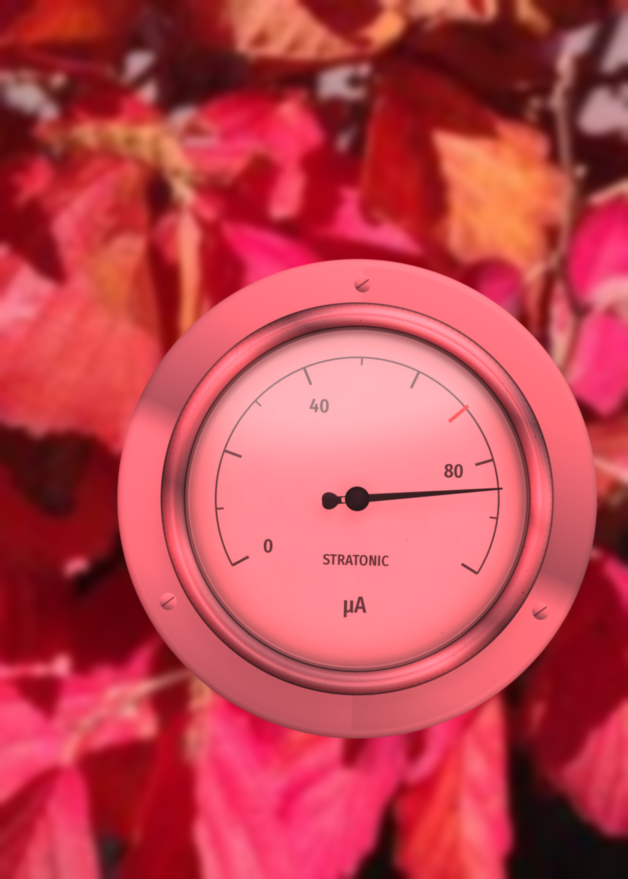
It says 85 µA
